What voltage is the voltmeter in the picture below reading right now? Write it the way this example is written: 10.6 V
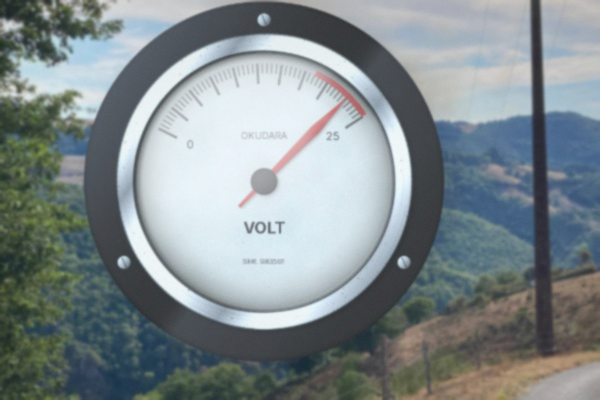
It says 22.5 V
